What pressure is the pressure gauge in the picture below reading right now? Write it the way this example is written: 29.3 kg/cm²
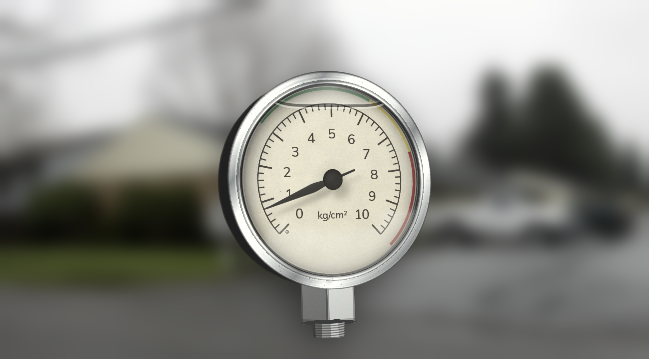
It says 0.8 kg/cm²
